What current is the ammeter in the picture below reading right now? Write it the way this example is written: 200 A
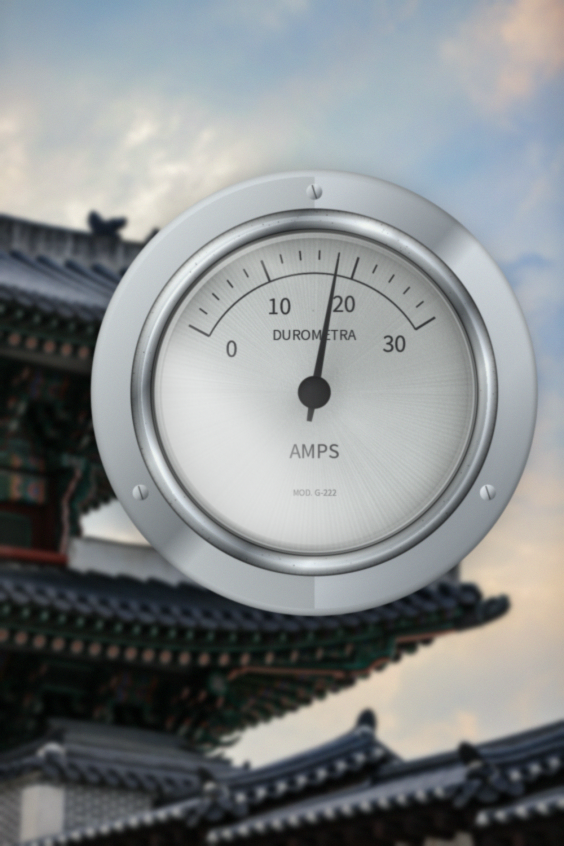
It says 18 A
